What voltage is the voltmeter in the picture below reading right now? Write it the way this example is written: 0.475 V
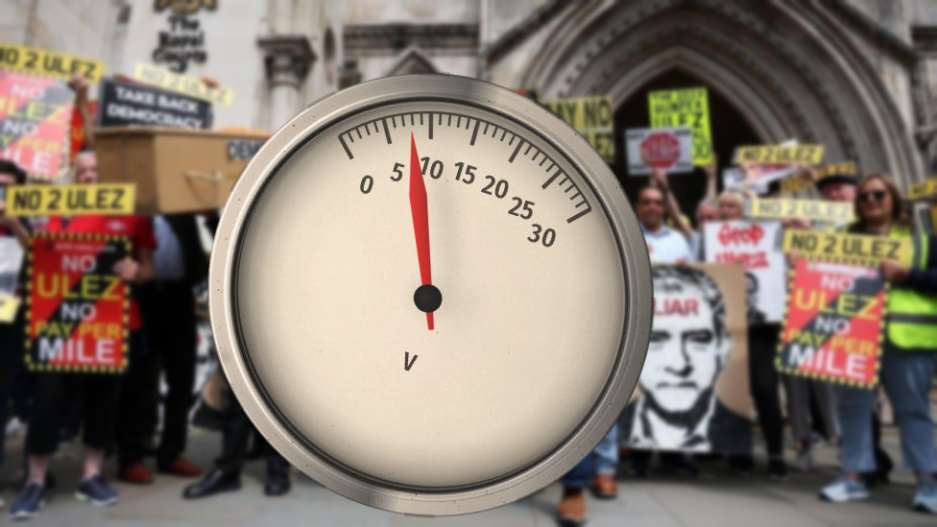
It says 8 V
